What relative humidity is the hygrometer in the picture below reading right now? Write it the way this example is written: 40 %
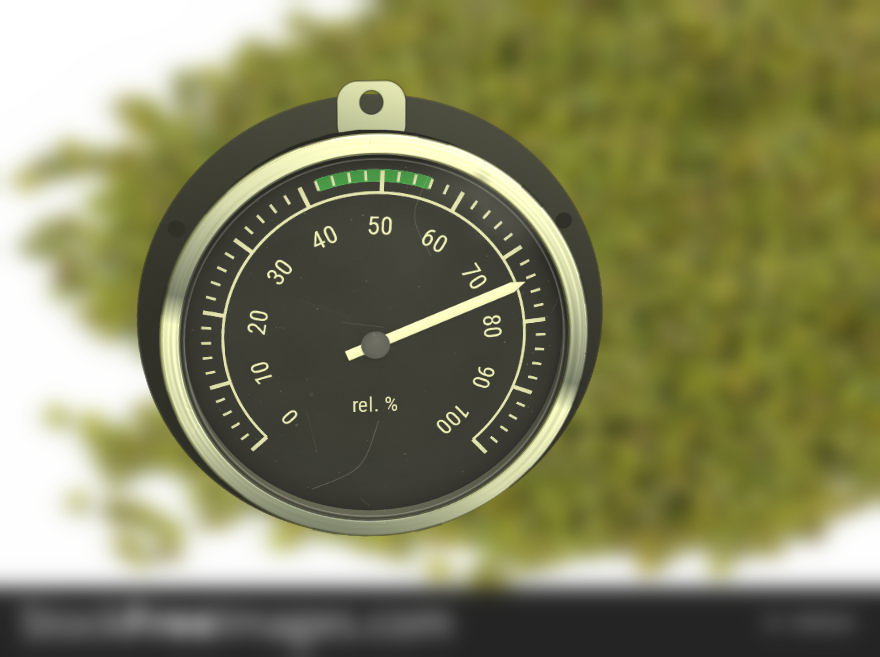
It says 74 %
